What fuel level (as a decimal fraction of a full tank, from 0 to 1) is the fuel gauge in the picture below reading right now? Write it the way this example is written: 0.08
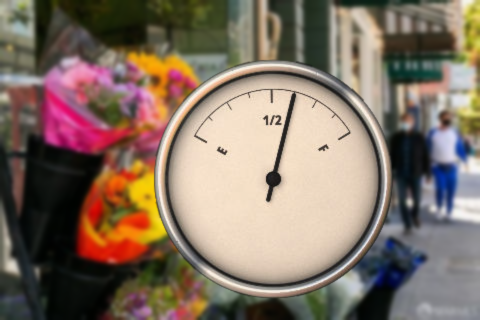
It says 0.625
